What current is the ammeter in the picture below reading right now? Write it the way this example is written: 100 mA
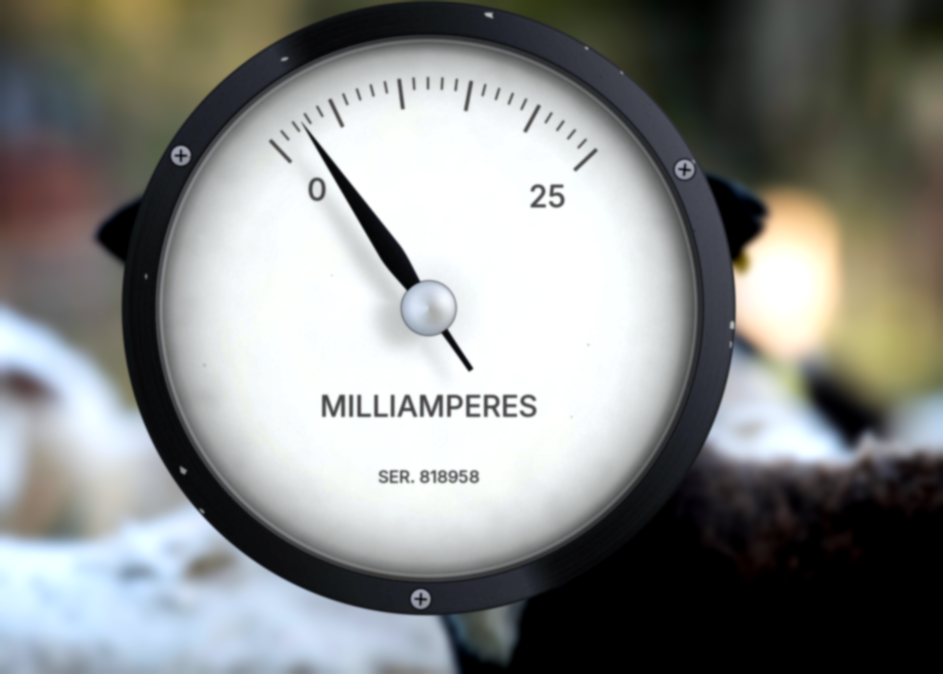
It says 2.5 mA
